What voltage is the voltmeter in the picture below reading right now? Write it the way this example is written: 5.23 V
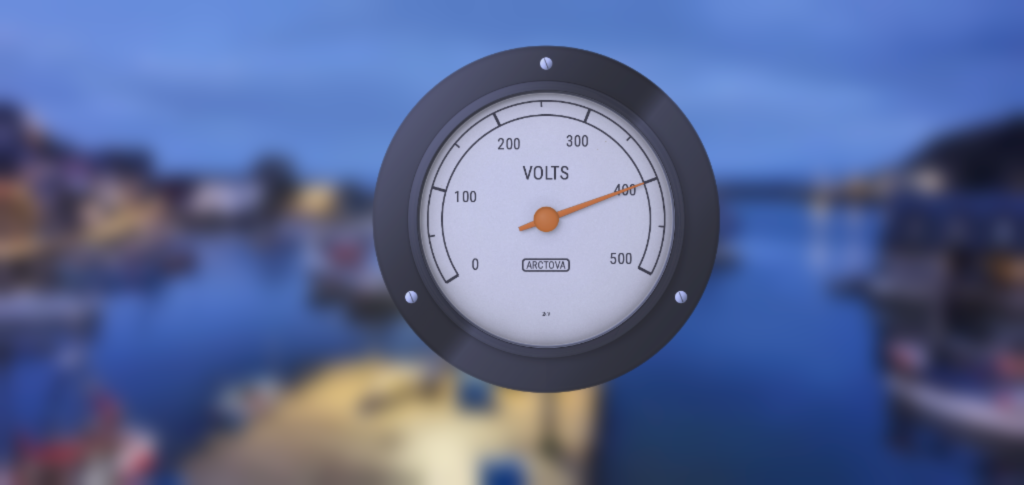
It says 400 V
